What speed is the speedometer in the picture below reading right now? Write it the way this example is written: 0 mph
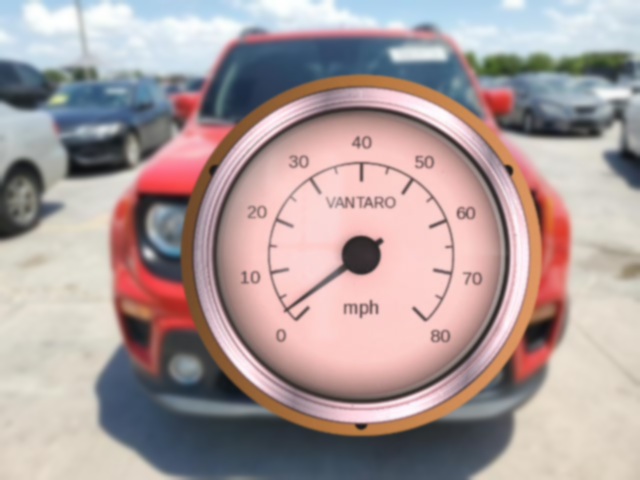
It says 2.5 mph
